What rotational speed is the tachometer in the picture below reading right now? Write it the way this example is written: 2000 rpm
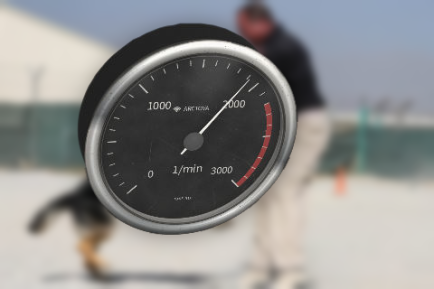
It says 1900 rpm
